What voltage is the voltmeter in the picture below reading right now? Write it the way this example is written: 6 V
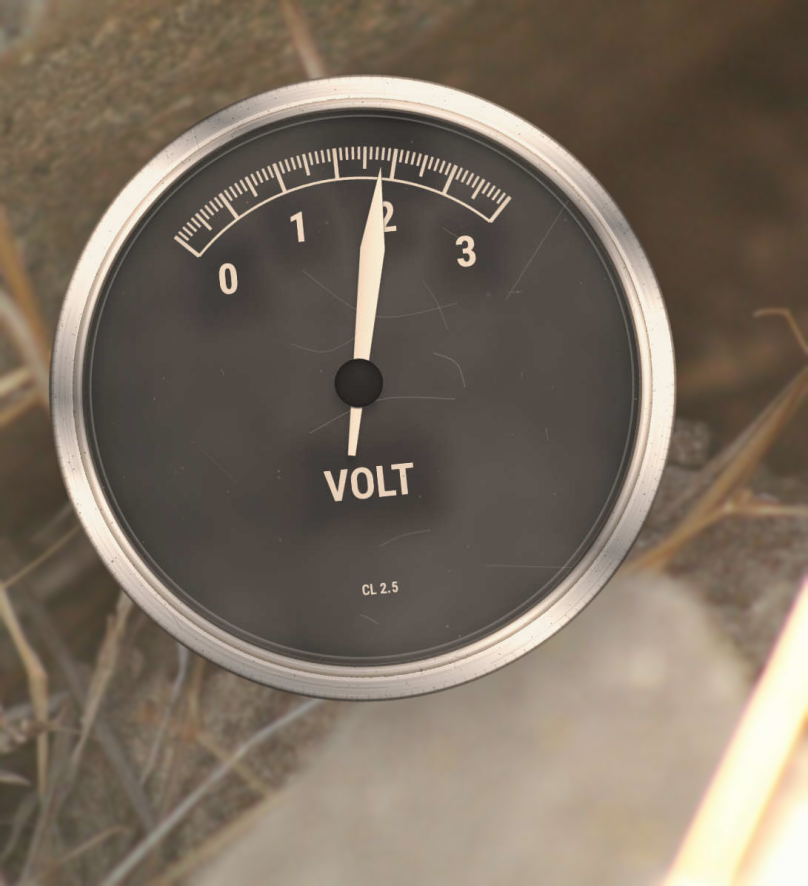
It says 1.9 V
